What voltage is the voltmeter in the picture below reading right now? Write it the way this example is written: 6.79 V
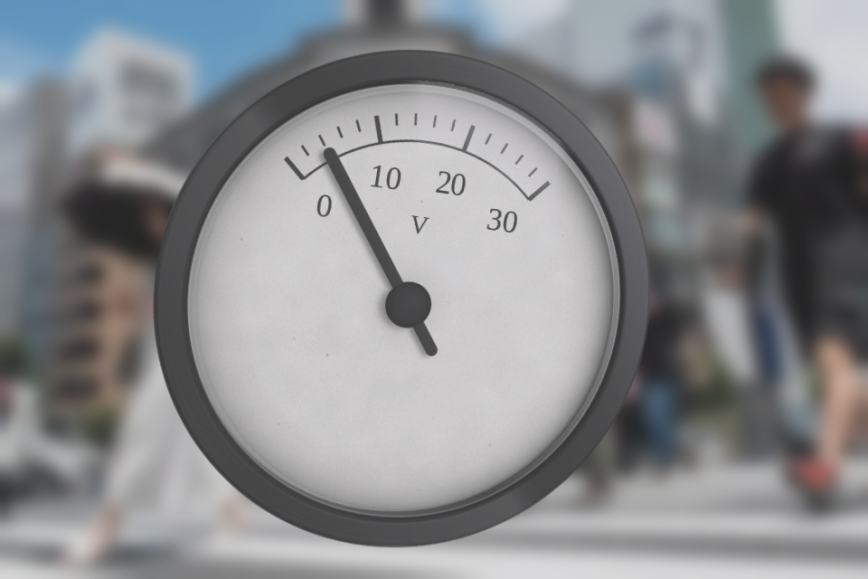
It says 4 V
